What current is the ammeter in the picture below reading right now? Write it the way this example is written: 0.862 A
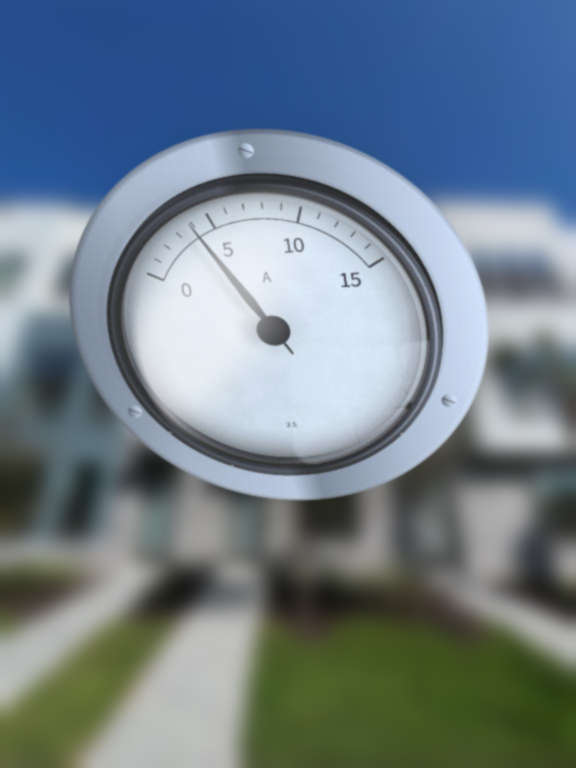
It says 4 A
